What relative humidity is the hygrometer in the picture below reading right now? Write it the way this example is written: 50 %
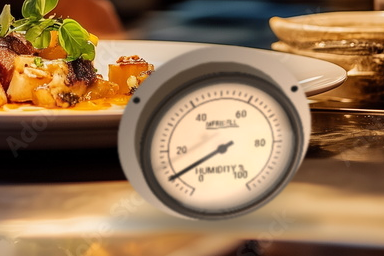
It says 10 %
